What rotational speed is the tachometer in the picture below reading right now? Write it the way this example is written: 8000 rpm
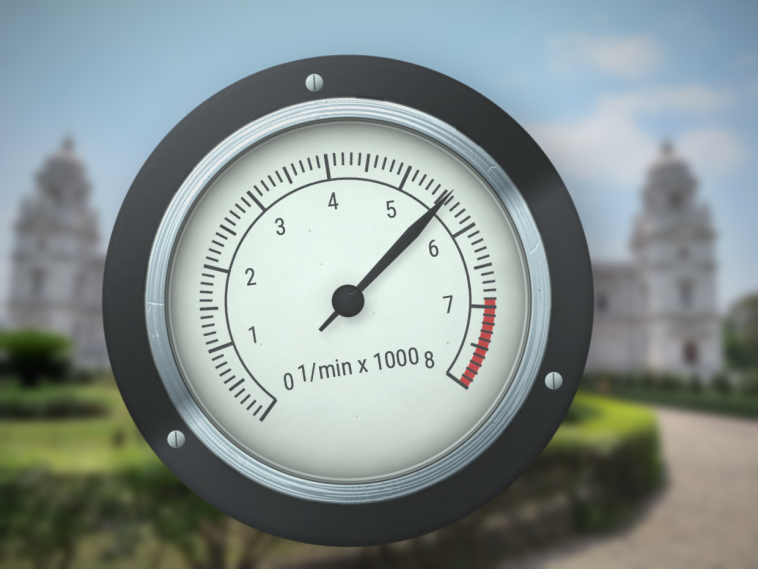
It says 5550 rpm
